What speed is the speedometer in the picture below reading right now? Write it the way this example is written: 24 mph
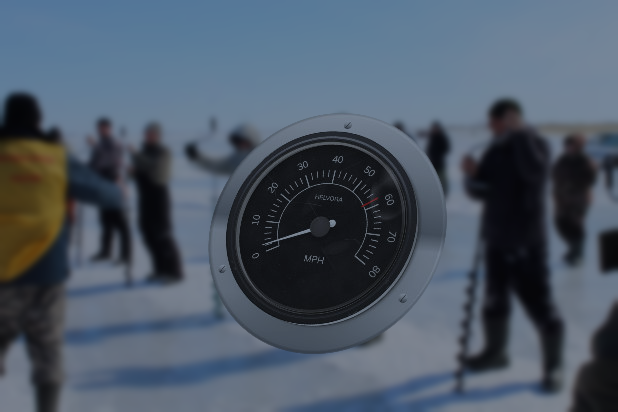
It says 2 mph
